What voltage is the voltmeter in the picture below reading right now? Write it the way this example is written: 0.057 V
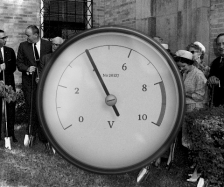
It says 4 V
